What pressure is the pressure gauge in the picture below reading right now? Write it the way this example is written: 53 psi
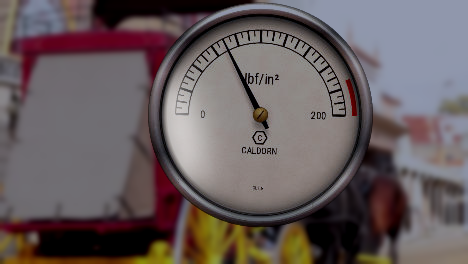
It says 70 psi
